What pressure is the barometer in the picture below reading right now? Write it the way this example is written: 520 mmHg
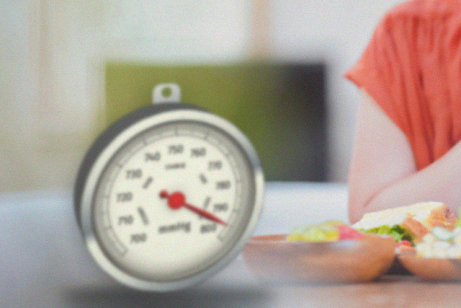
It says 795 mmHg
